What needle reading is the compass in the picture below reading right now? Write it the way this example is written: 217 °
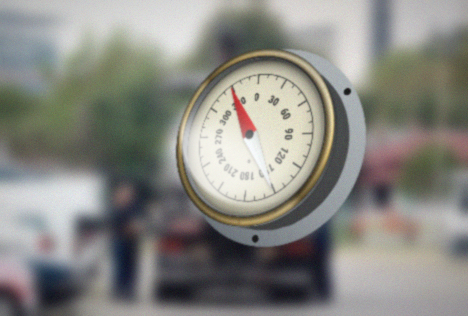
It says 330 °
